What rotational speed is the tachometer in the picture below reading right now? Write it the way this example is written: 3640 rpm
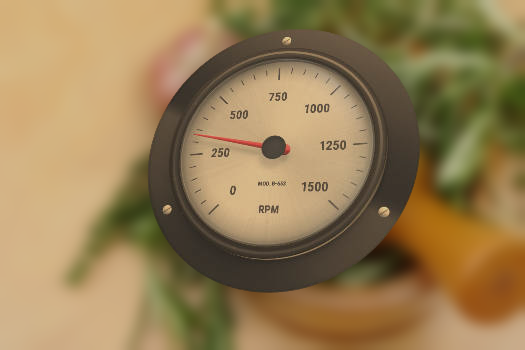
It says 325 rpm
